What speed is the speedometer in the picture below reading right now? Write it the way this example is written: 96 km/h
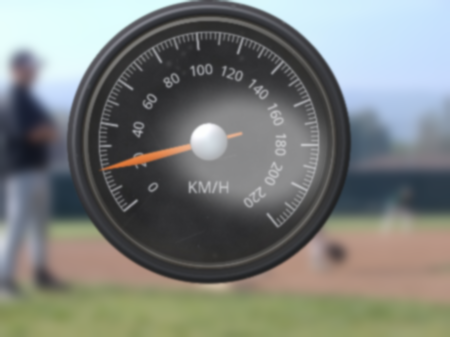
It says 20 km/h
